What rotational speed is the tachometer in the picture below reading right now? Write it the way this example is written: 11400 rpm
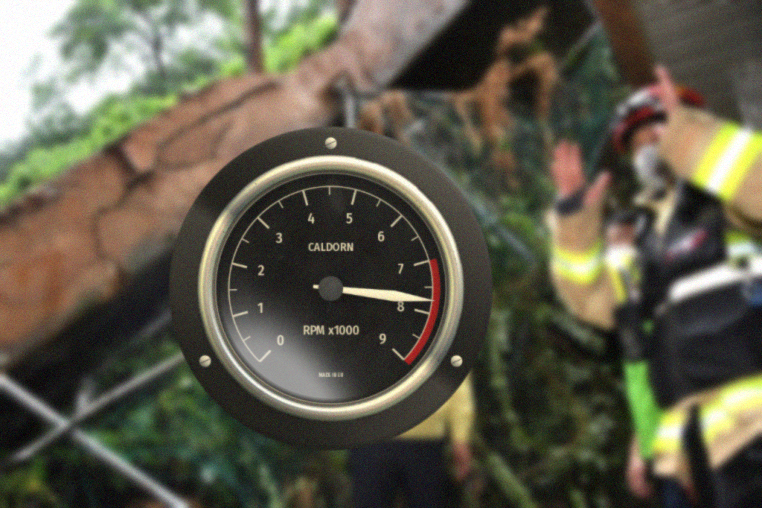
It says 7750 rpm
